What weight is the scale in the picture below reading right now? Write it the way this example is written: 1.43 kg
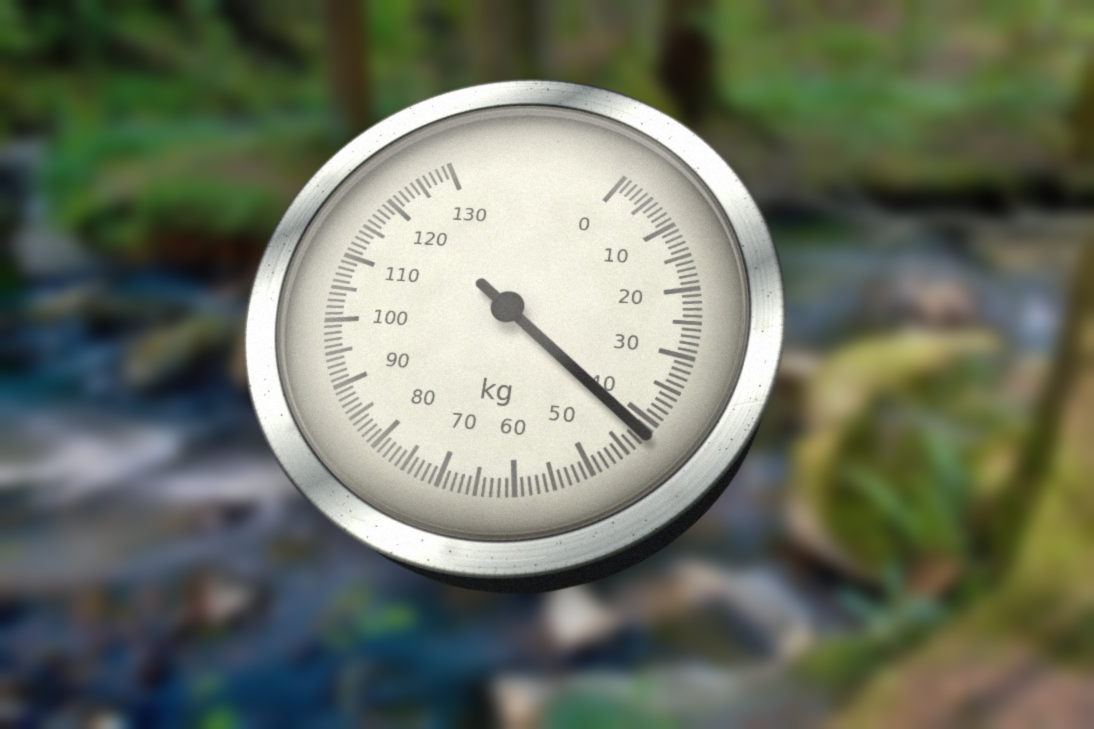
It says 42 kg
